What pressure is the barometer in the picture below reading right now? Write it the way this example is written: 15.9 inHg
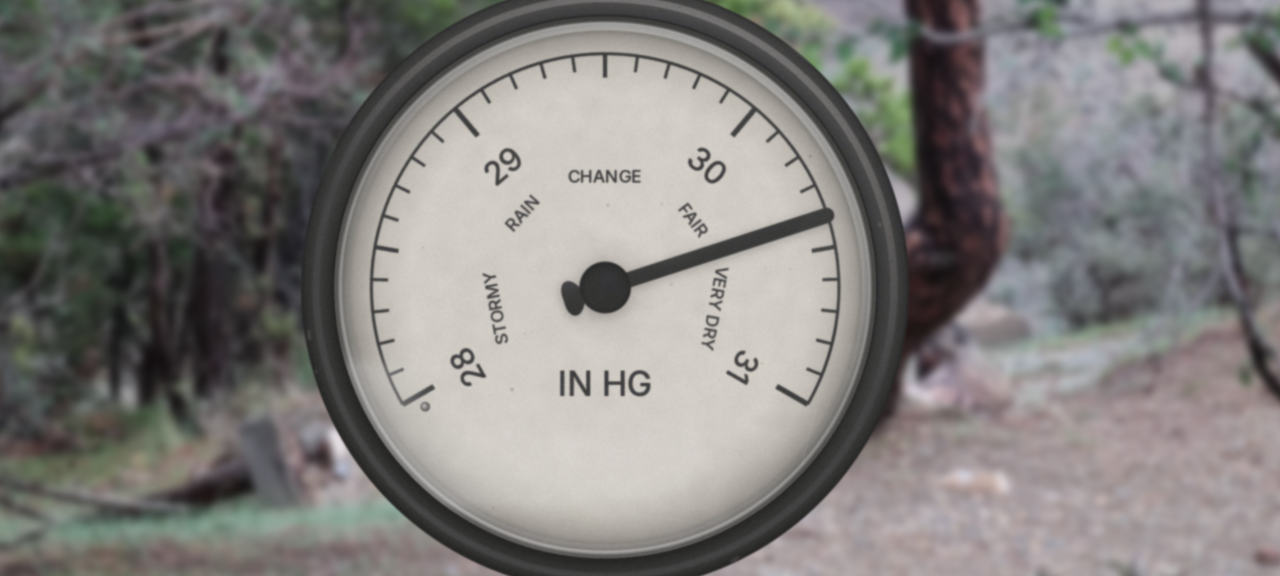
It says 30.4 inHg
